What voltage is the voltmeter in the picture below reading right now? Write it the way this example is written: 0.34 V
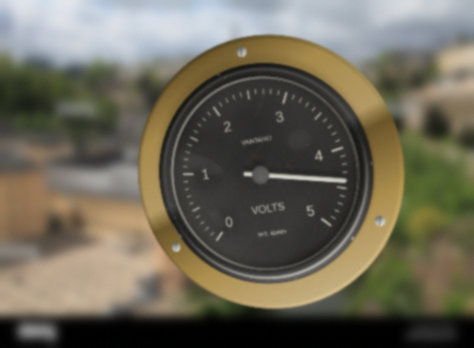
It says 4.4 V
